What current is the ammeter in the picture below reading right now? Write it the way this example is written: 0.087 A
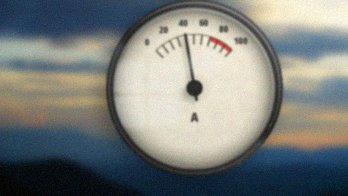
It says 40 A
